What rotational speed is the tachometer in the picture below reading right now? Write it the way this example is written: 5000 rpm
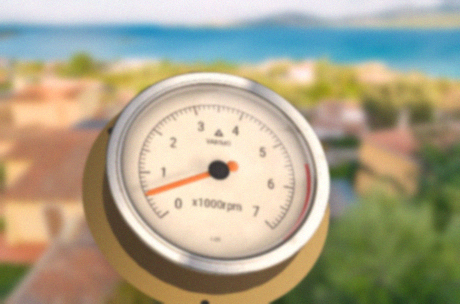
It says 500 rpm
